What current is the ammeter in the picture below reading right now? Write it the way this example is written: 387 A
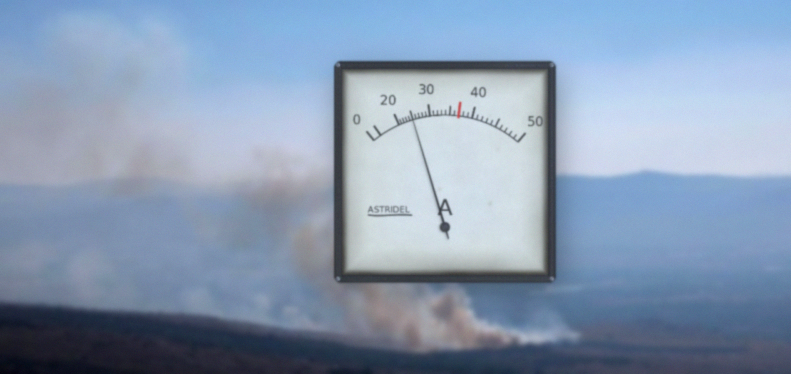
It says 25 A
